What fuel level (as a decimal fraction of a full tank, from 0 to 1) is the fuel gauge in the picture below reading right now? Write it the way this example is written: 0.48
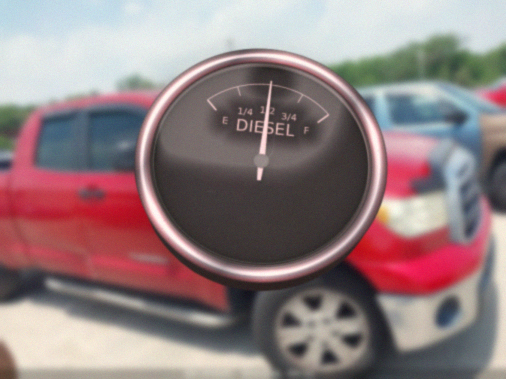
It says 0.5
